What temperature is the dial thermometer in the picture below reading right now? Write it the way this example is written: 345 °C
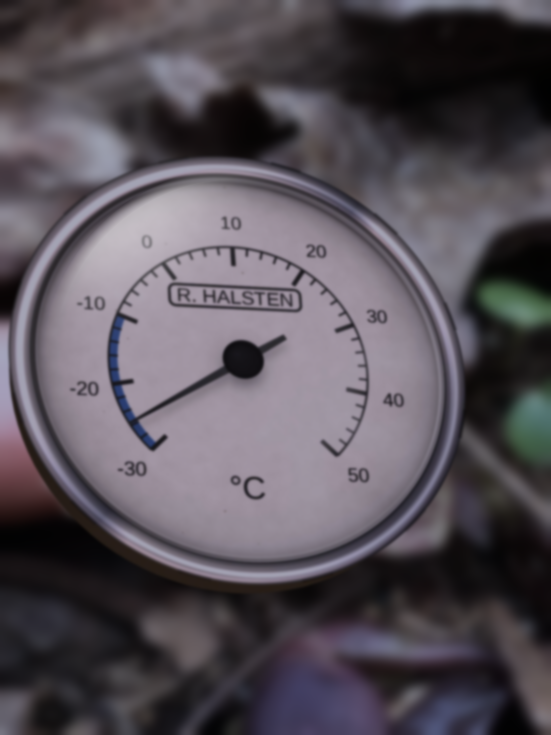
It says -26 °C
